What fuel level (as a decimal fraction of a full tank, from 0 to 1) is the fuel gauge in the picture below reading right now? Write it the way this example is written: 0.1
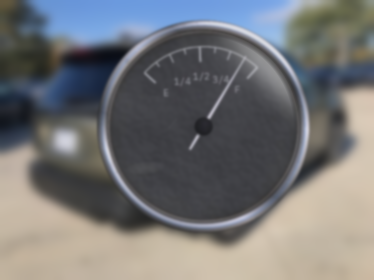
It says 0.875
